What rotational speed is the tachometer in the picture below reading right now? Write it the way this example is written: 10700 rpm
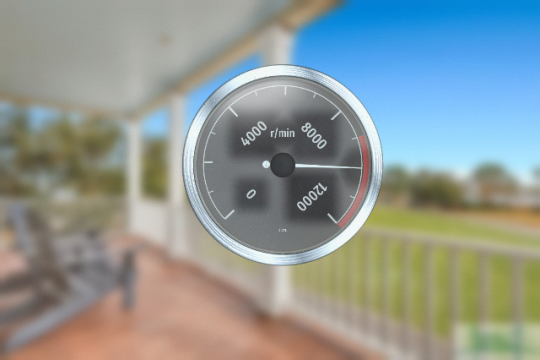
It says 10000 rpm
